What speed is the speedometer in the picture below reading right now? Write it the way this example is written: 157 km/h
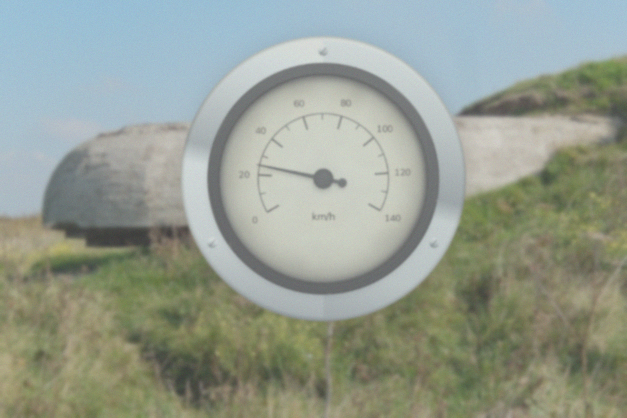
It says 25 km/h
